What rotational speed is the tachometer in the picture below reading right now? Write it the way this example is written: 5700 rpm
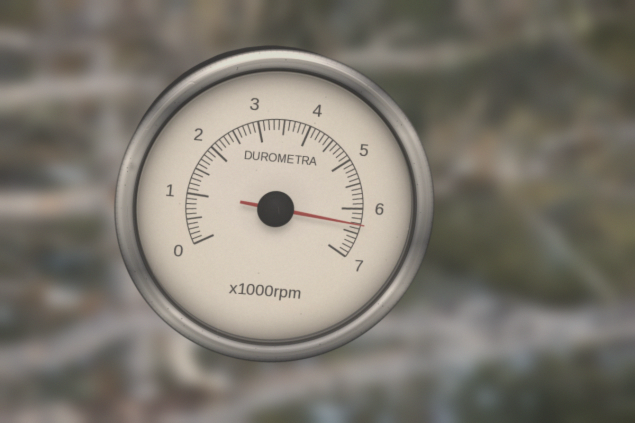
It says 6300 rpm
